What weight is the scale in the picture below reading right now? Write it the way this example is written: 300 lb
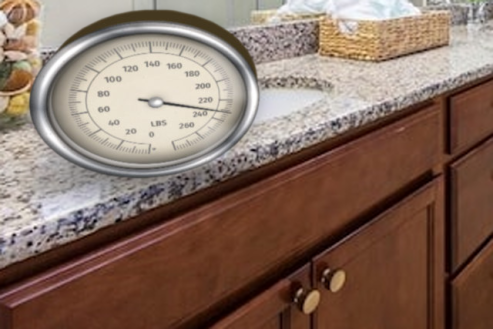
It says 230 lb
